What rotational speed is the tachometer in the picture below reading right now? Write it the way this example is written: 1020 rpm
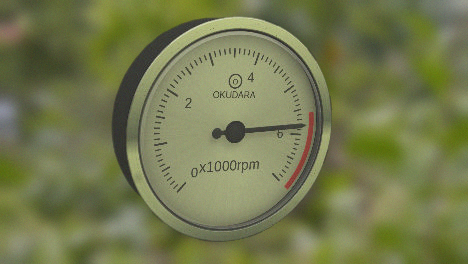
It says 5800 rpm
